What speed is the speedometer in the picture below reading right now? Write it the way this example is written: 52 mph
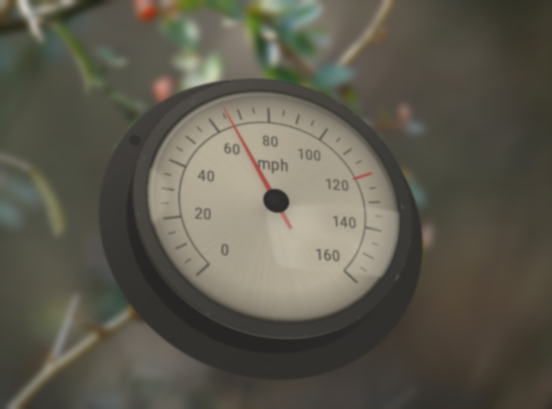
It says 65 mph
